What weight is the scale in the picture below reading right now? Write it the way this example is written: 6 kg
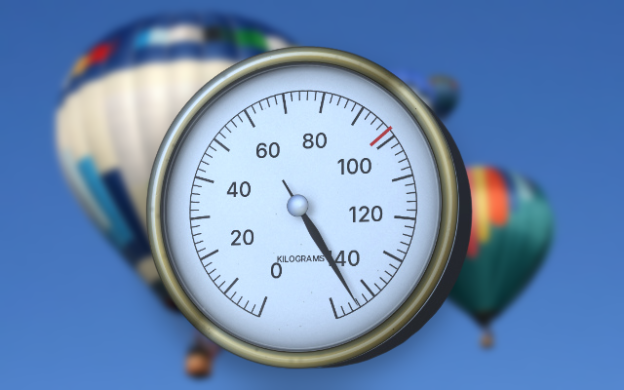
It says 144 kg
